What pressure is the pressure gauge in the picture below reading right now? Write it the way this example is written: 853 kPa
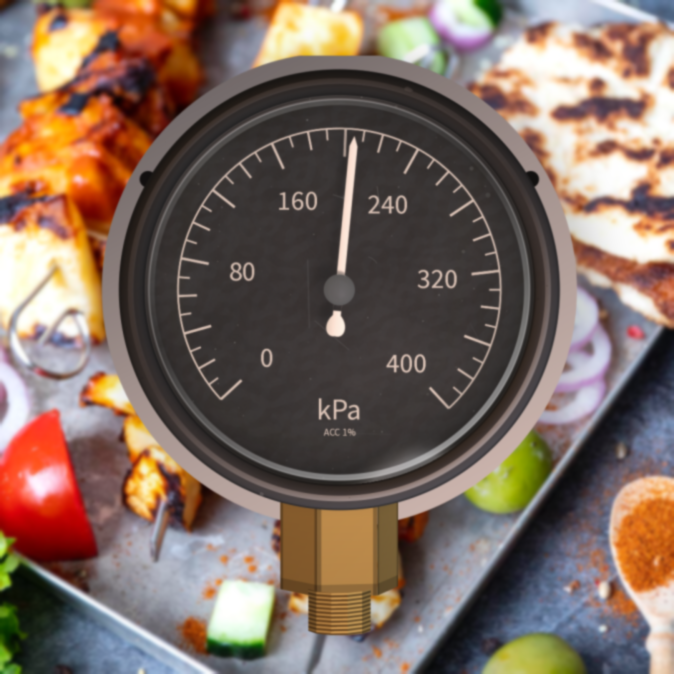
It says 205 kPa
